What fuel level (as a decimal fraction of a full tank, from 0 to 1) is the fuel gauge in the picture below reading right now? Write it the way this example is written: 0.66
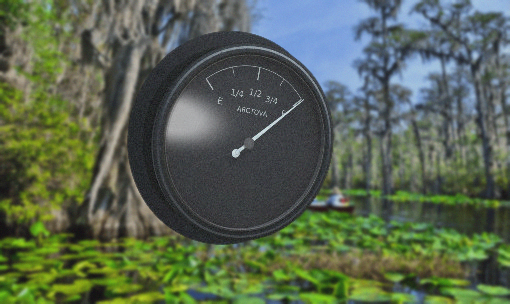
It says 1
